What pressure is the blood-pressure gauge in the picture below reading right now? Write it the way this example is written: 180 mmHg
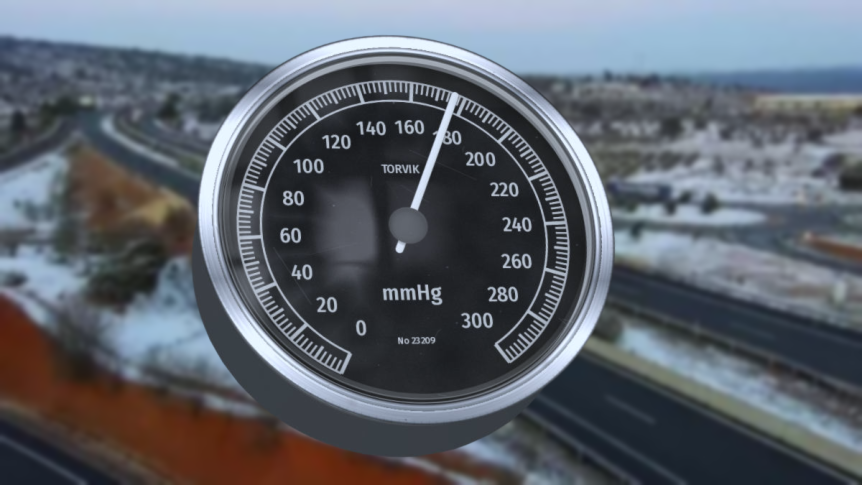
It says 176 mmHg
